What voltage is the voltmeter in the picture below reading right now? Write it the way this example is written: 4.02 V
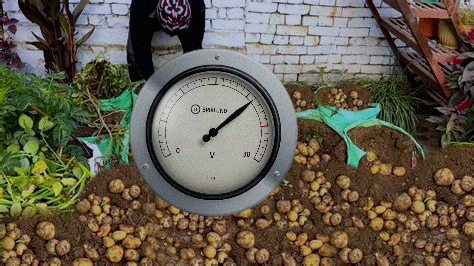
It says 21 V
